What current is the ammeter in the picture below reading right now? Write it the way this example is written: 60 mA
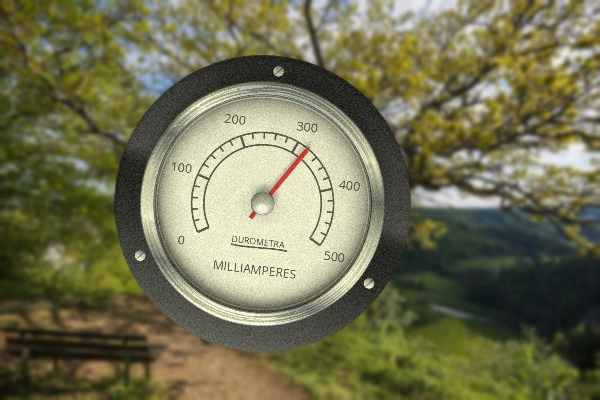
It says 320 mA
